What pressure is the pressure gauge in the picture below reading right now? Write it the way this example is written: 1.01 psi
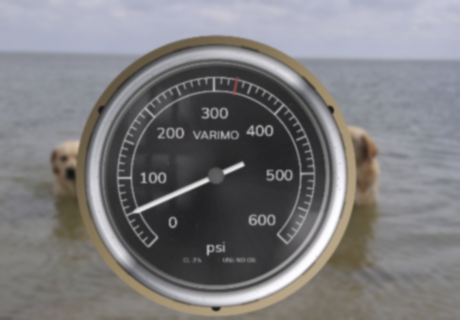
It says 50 psi
